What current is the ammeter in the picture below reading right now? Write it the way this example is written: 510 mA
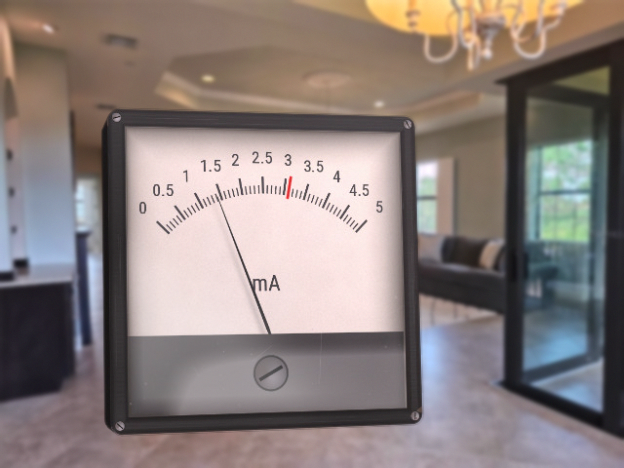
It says 1.4 mA
